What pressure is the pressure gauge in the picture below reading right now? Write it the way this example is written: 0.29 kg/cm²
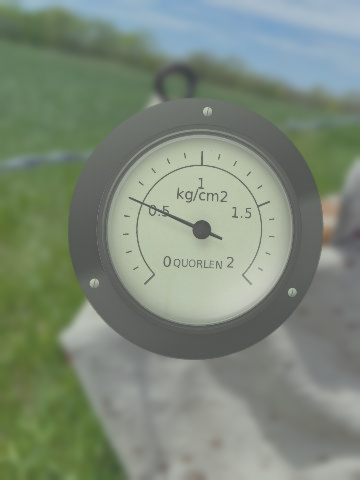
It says 0.5 kg/cm²
